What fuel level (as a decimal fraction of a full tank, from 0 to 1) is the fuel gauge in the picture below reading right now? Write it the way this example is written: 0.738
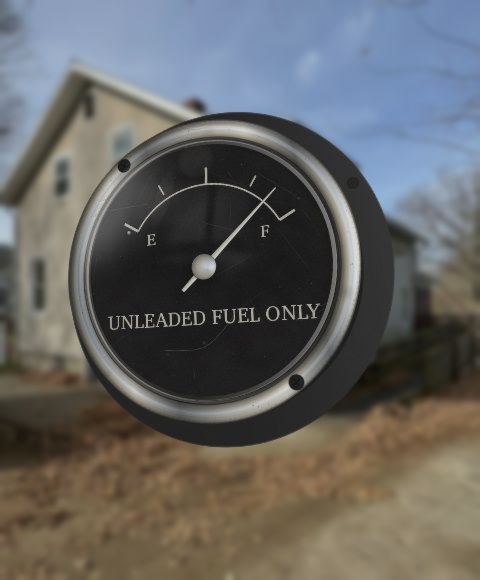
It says 0.875
